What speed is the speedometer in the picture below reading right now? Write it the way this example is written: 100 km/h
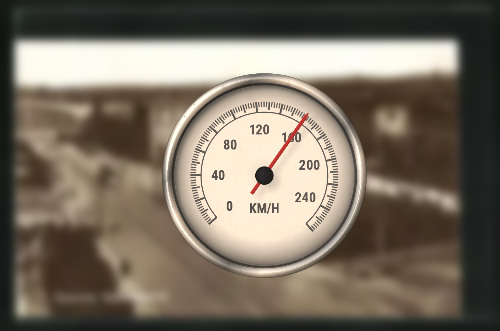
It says 160 km/h
